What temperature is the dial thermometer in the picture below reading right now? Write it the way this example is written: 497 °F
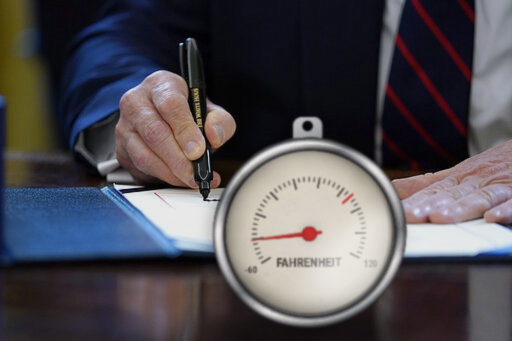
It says -40 °F
